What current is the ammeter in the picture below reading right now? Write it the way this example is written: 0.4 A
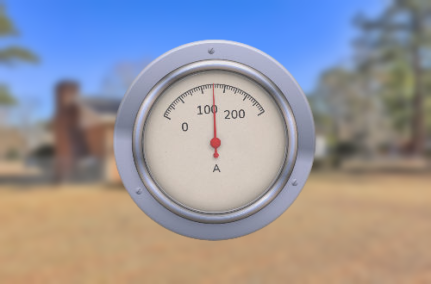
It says 125 A
